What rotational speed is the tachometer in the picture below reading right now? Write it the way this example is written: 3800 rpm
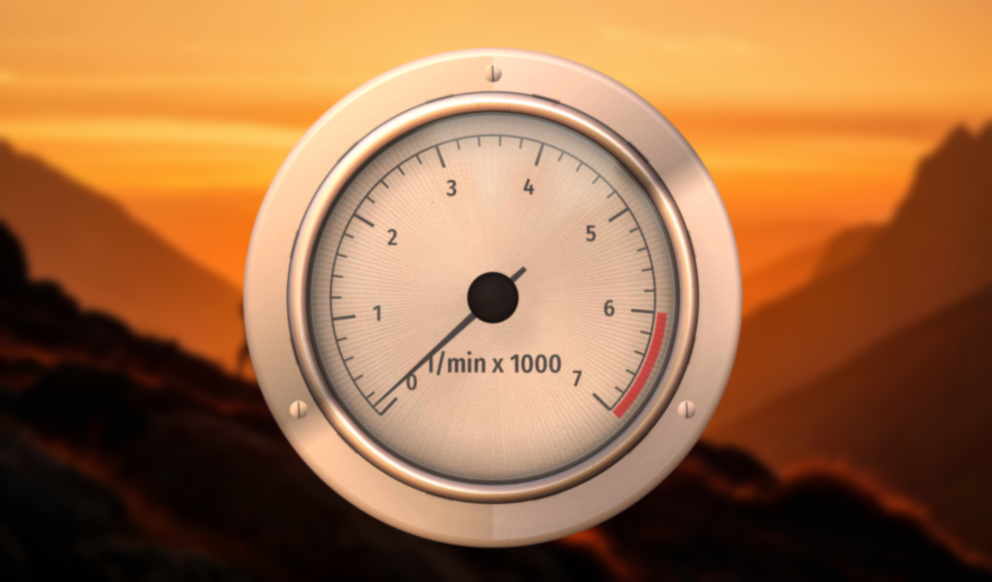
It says 100 rpm
